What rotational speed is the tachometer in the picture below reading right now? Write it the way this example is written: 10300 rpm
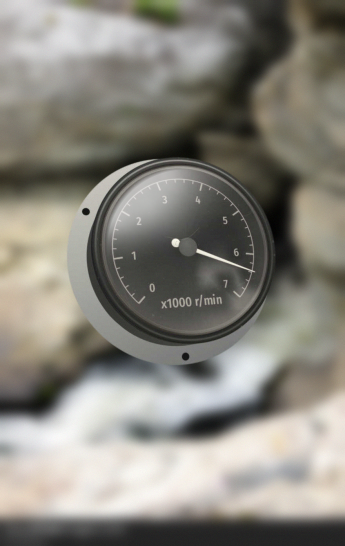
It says 6400 rpm
